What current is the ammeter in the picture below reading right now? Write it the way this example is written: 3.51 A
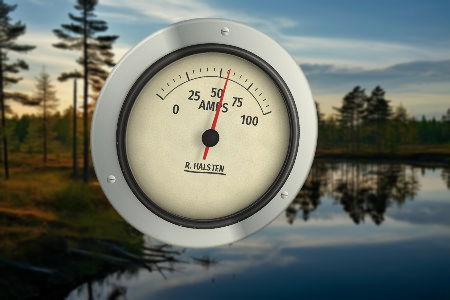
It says 55 A
